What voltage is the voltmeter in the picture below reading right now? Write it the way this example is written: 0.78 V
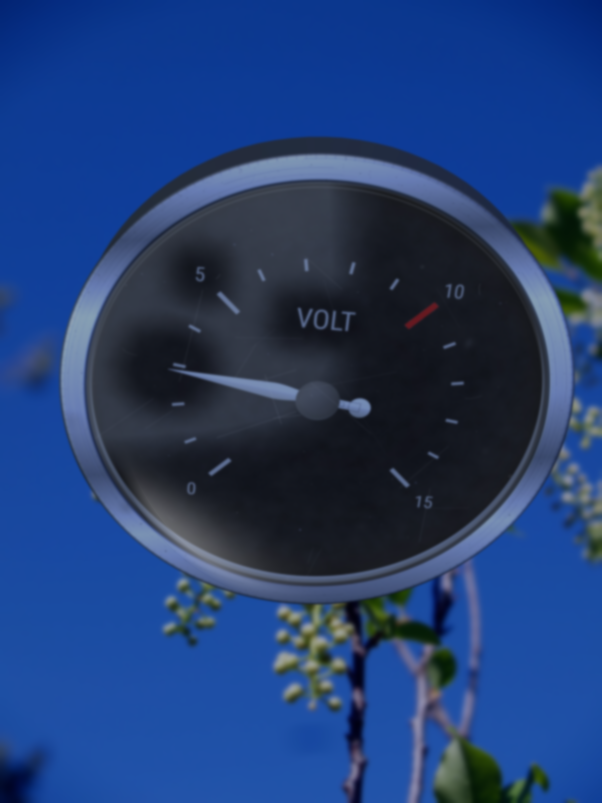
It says 3 V
